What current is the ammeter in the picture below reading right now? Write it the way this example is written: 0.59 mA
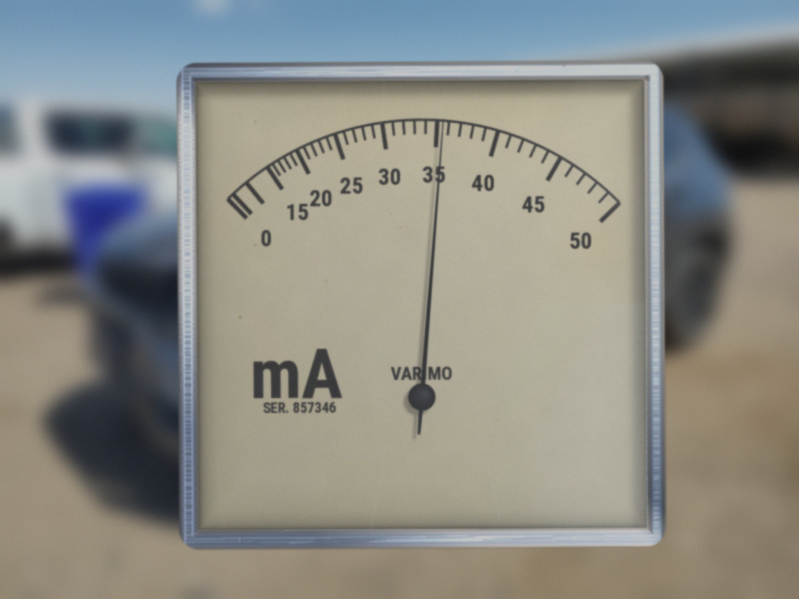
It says 35.5 mA
